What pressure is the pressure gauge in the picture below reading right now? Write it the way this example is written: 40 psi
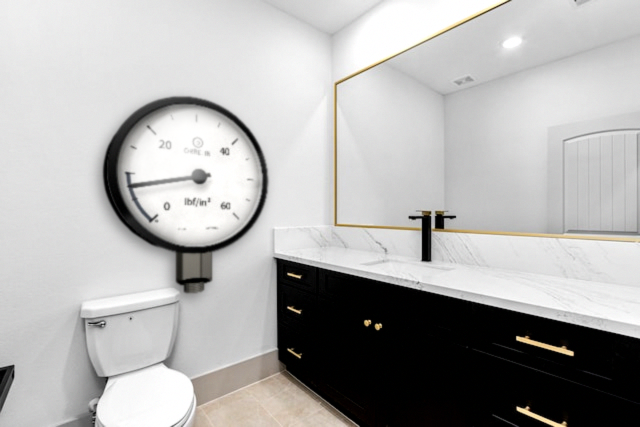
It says 7.5 psi
